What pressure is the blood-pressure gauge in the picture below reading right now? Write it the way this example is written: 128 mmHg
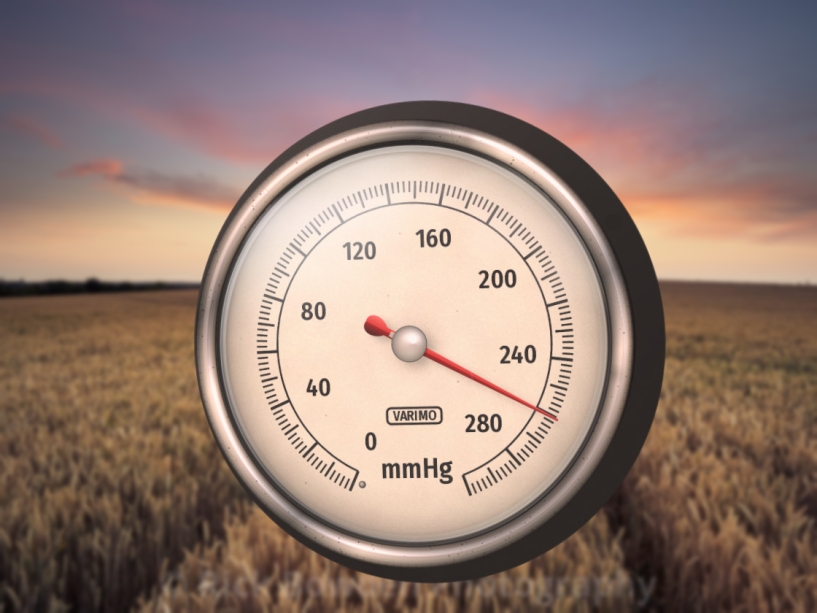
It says 260 mmHg
